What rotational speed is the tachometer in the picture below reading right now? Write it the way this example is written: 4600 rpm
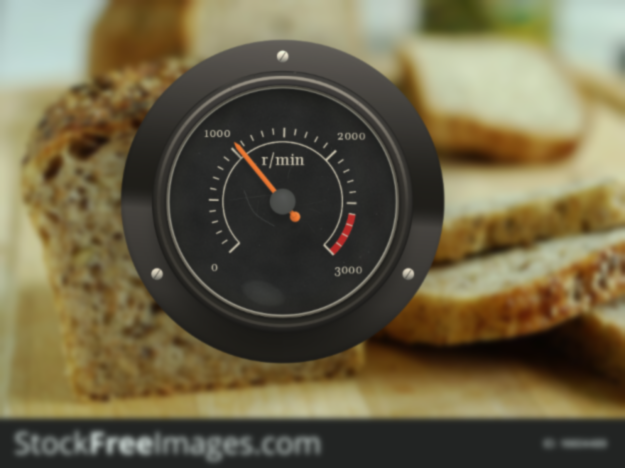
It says 1050 rpm
